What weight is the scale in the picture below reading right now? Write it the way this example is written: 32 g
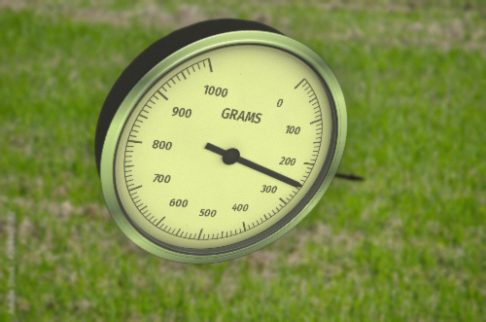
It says 250 g
